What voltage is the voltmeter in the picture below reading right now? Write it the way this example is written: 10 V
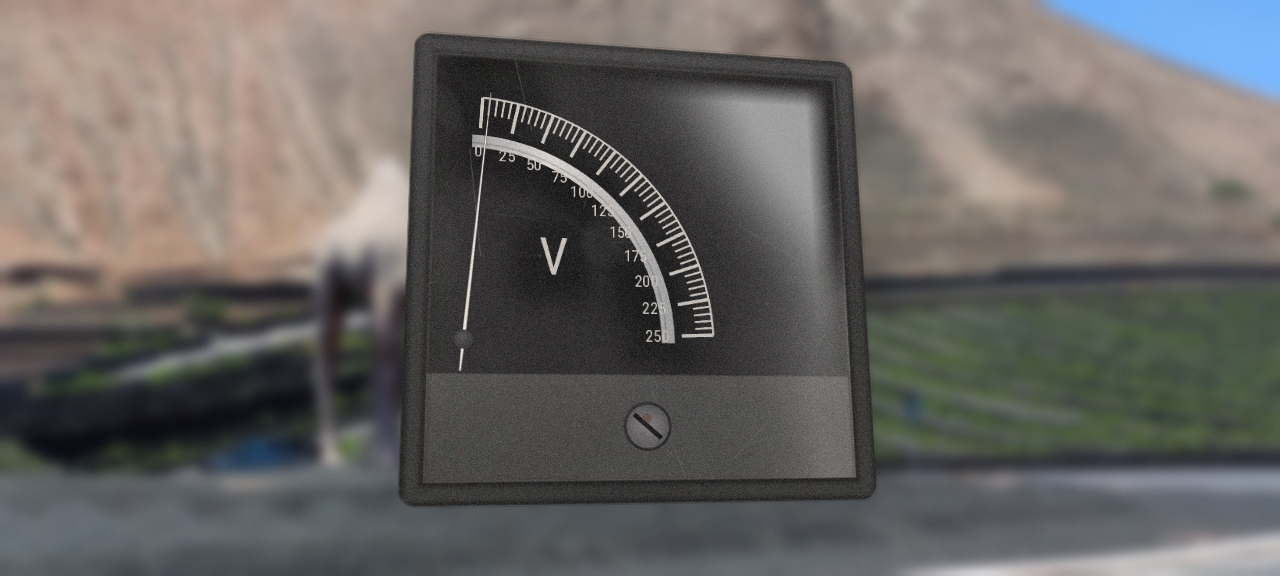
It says 5 V
